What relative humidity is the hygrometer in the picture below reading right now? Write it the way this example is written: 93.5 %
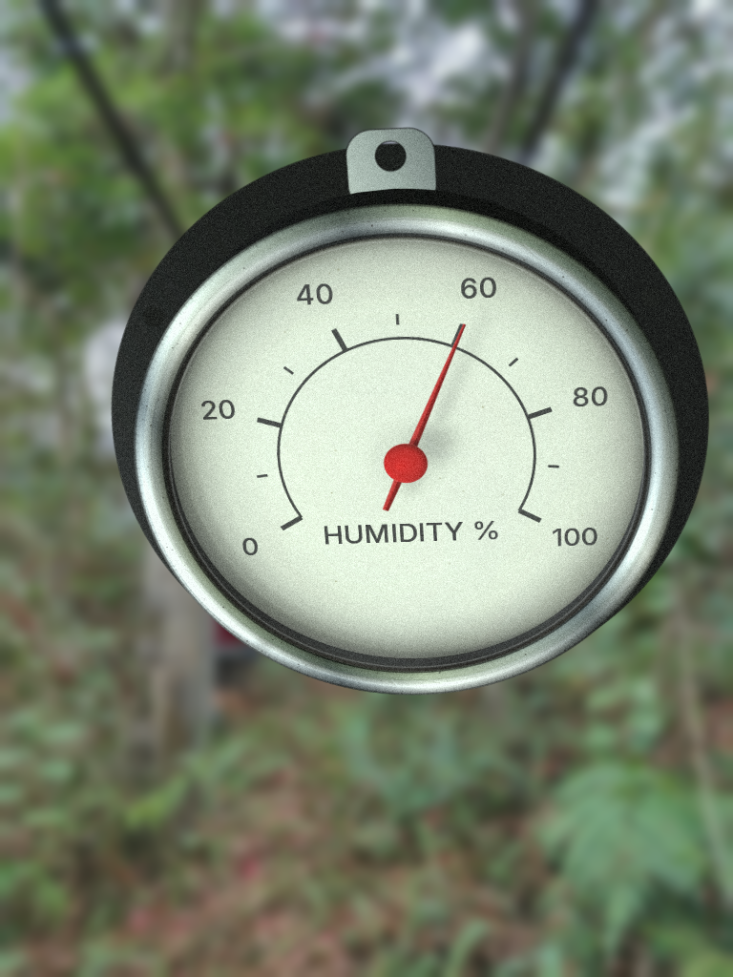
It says 60 %
